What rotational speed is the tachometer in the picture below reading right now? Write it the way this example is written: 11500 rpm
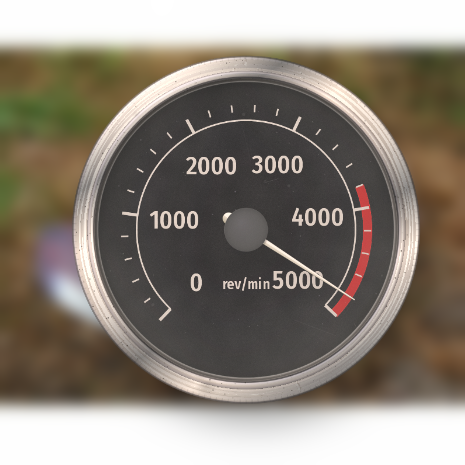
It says 4800 rpm
